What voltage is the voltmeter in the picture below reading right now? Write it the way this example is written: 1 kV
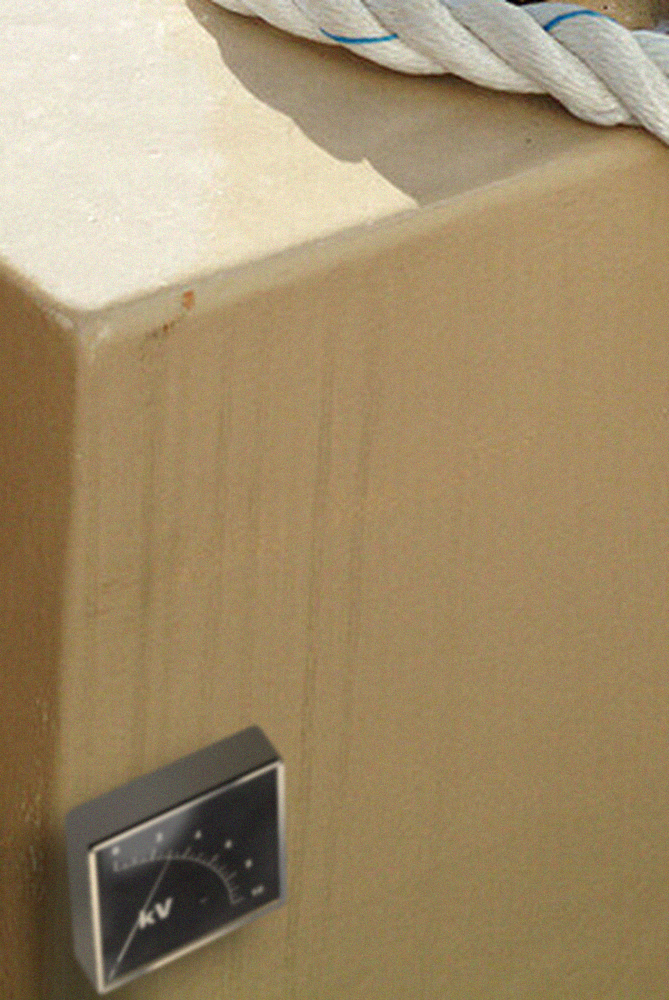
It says 3 kV
